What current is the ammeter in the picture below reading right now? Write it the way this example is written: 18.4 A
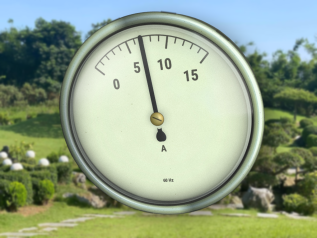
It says 7 A
